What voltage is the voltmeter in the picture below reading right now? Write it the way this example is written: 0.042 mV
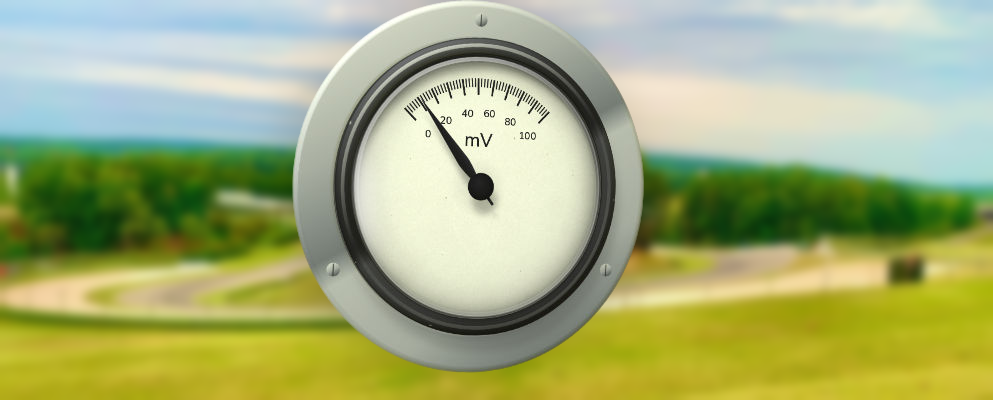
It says 10 mV
